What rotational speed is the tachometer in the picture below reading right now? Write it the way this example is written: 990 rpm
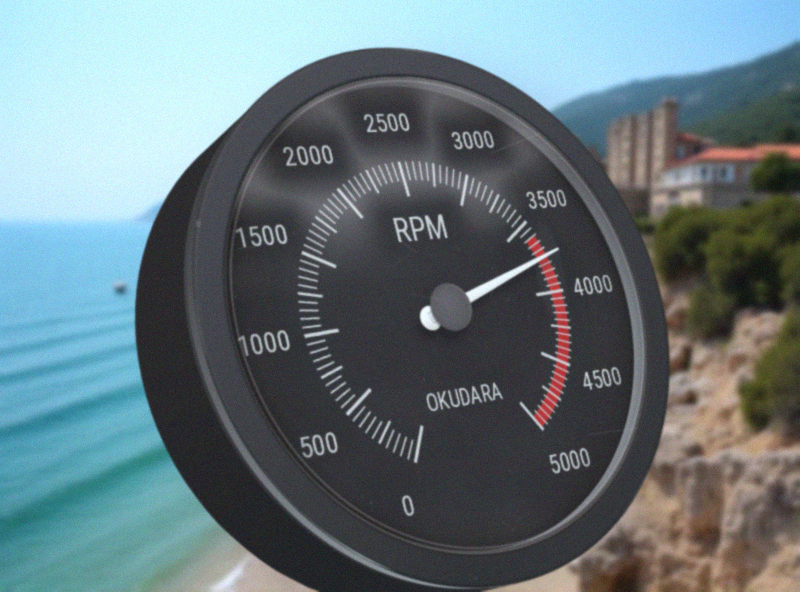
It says 3750 rpm
